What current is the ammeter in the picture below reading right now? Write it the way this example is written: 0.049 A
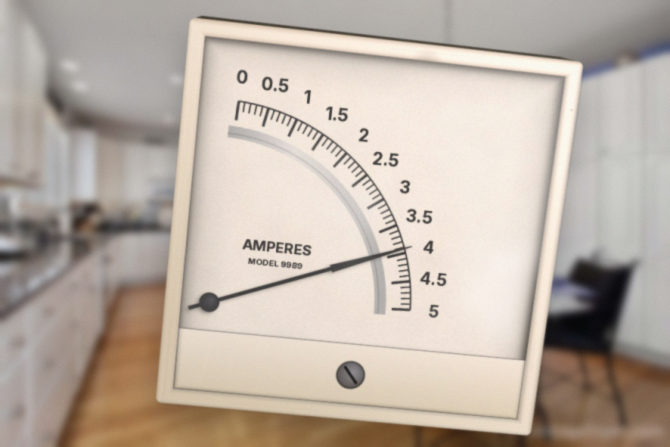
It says 3.9 A
